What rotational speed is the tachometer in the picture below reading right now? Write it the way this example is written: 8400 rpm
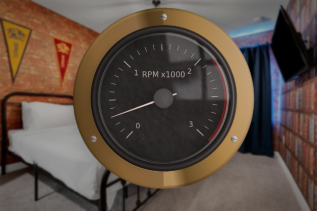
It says 300 rpm
